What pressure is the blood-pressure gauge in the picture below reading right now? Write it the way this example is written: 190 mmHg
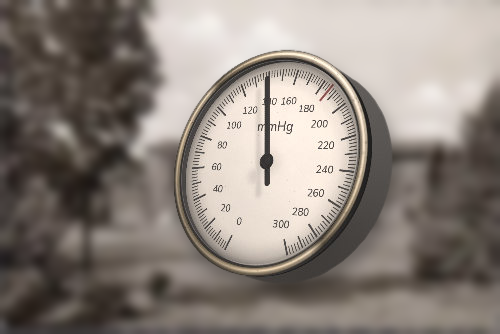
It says 140 mmHg
